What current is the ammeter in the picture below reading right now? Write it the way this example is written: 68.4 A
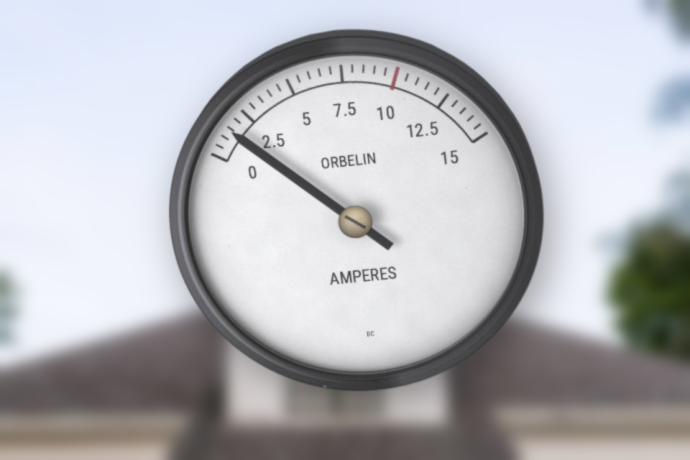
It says 1.5 A
